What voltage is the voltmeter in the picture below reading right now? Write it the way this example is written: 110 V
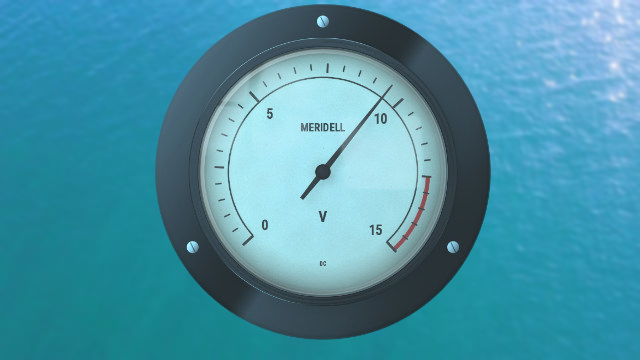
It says 9.5 V
